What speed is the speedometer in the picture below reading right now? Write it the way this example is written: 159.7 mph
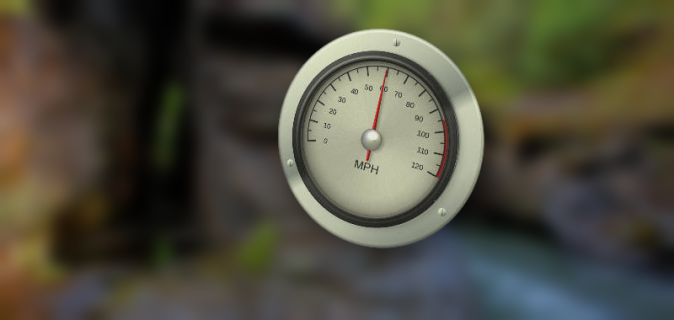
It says 60 mph
